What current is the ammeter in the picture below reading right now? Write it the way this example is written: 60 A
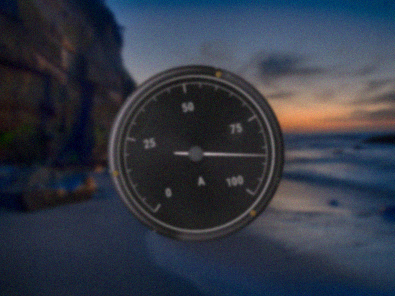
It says 87.5 A
